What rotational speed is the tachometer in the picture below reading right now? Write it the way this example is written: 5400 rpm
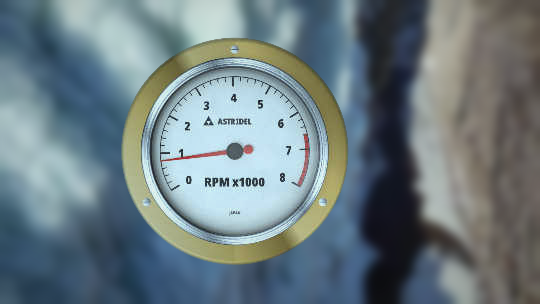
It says 800 rpm
